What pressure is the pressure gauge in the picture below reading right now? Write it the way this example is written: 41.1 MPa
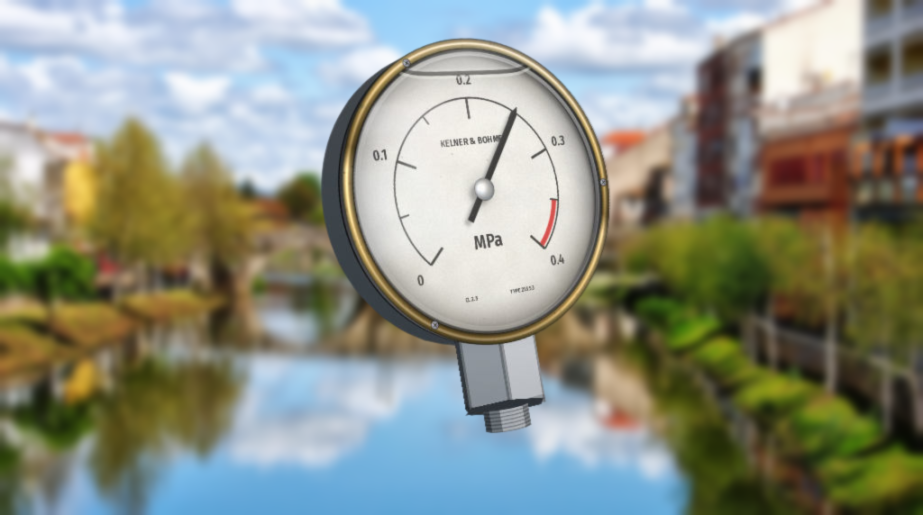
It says 0.25 MPa
